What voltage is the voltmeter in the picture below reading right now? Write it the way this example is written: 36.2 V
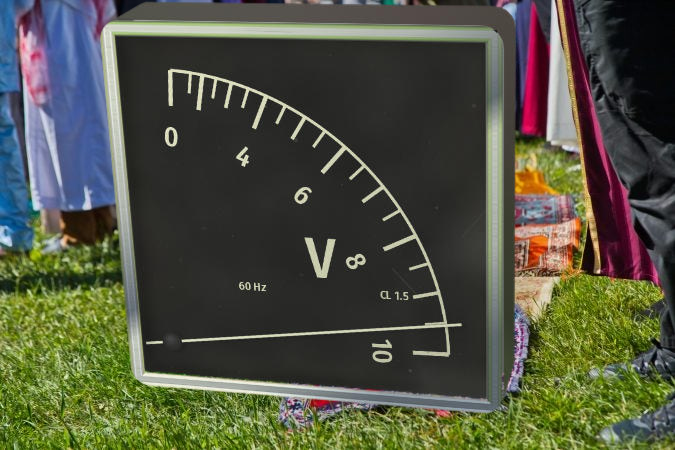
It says 9.5 V
